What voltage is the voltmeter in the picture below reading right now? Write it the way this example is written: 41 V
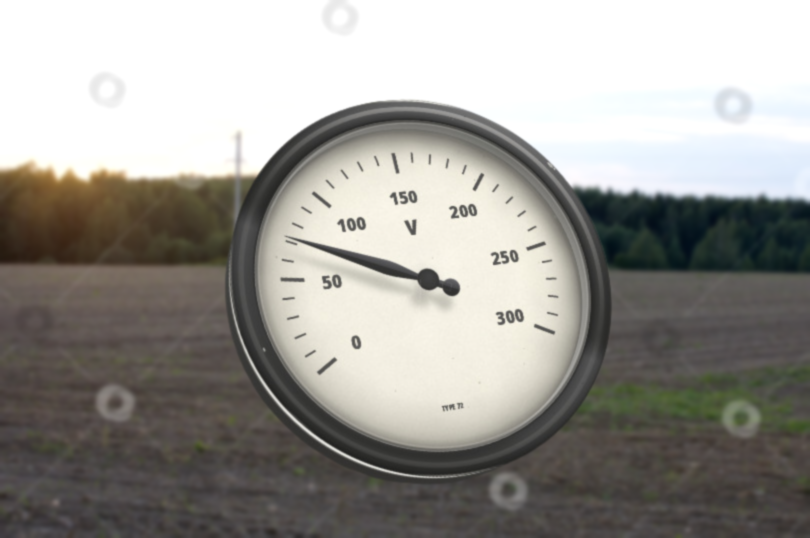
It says 70 V
